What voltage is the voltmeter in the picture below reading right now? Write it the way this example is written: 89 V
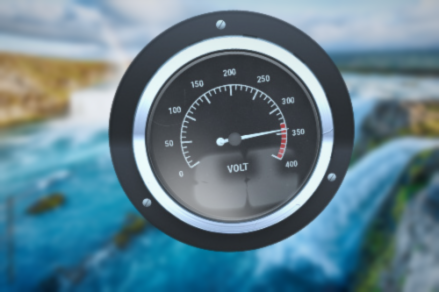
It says 340 V
